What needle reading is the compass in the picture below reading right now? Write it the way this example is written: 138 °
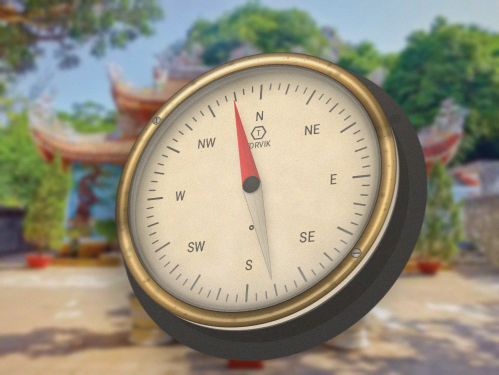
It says 345 °
